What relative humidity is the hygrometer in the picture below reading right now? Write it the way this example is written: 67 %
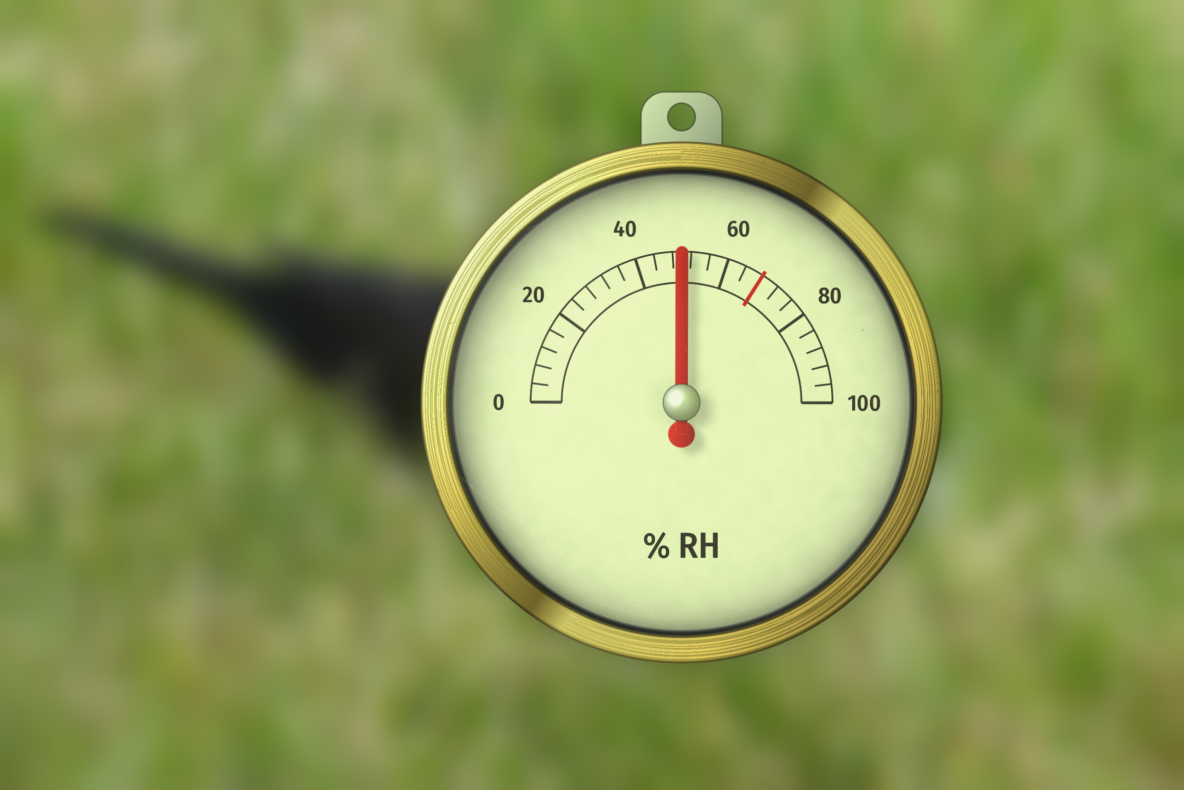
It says 50 %
